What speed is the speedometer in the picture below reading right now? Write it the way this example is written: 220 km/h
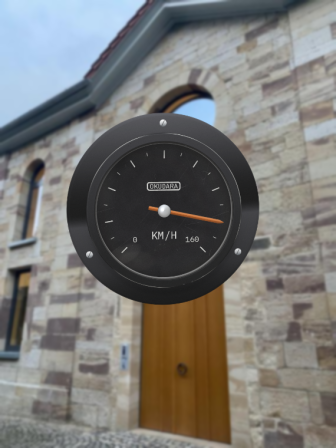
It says 140 km/h
